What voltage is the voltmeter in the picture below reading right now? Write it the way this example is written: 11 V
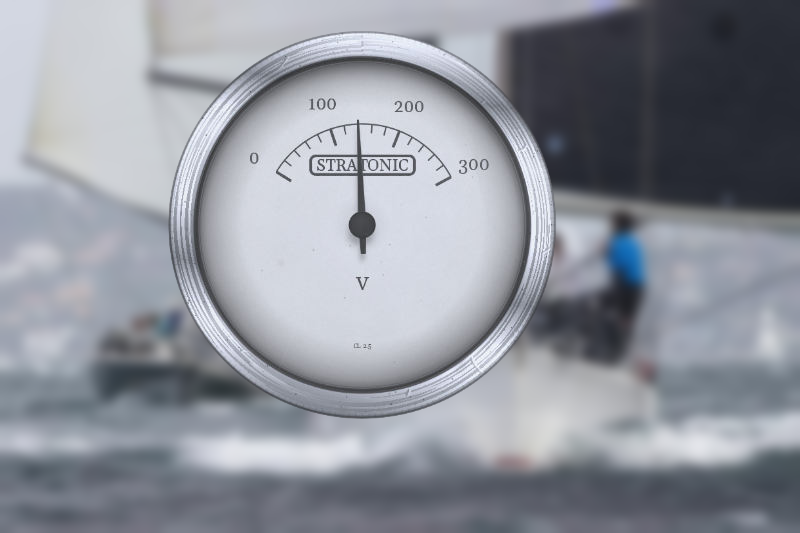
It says 140 V
